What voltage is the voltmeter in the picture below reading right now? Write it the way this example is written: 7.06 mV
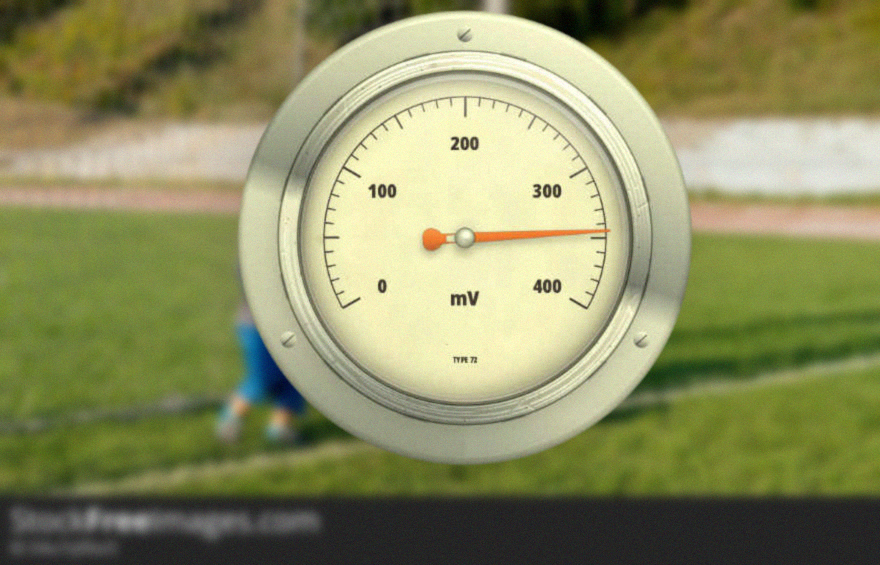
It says 345 mV
